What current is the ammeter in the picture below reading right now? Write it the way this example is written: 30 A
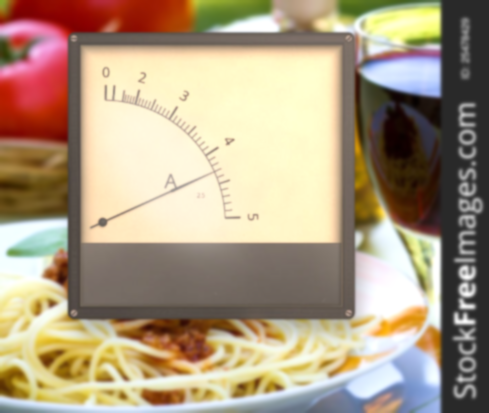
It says 4.3 A
